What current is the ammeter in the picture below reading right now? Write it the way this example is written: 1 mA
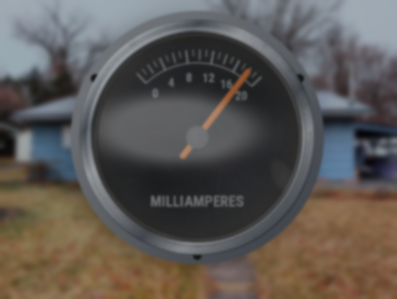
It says 18 mA
